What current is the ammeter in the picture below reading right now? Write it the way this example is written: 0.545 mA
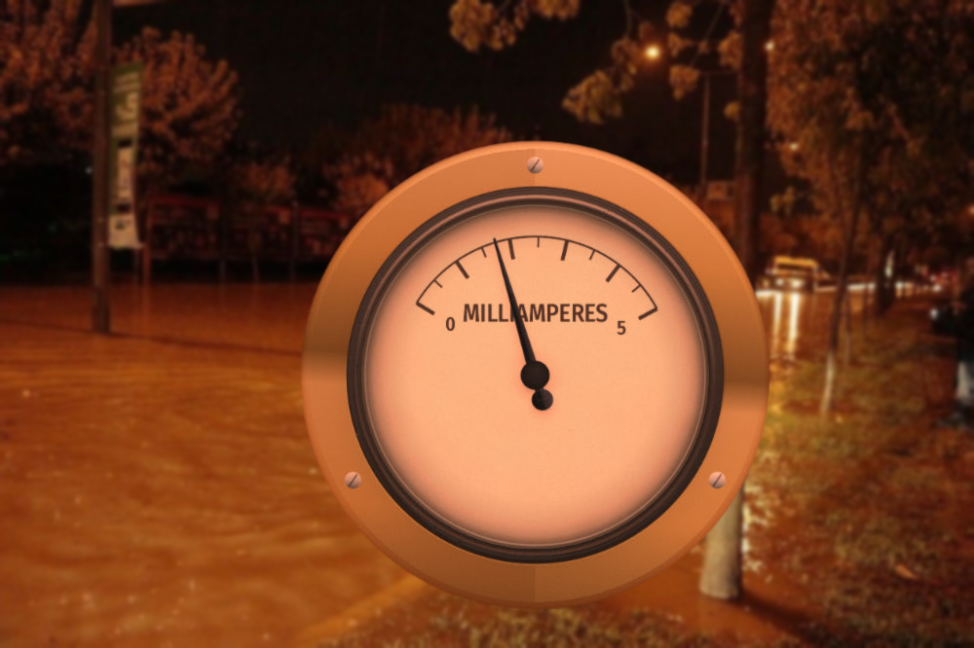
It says 1.75 mA
